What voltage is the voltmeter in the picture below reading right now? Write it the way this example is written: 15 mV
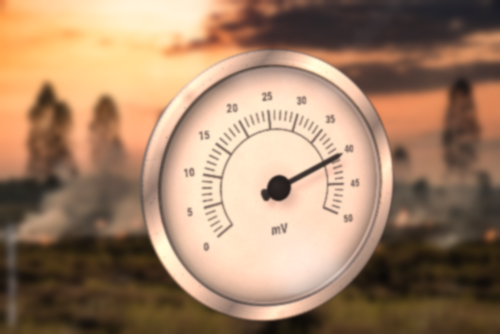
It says 40 mV
